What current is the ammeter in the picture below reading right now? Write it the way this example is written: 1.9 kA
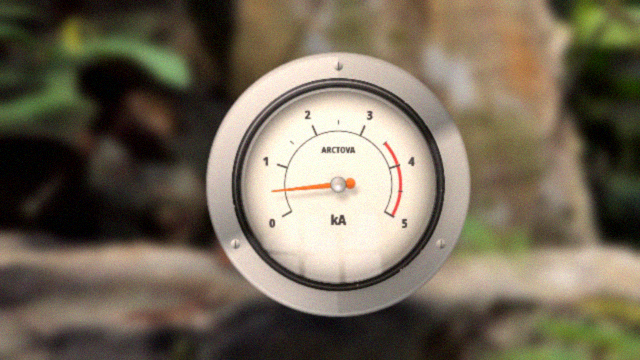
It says 0.5 kA
